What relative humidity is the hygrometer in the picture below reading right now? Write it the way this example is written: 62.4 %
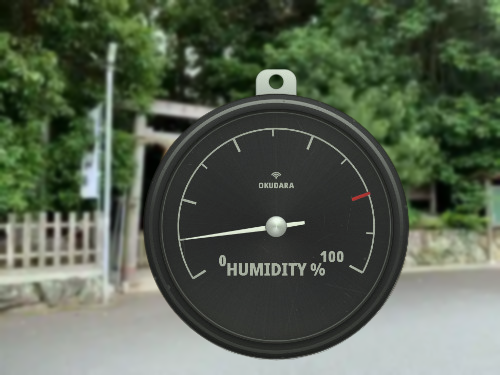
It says 10 %
